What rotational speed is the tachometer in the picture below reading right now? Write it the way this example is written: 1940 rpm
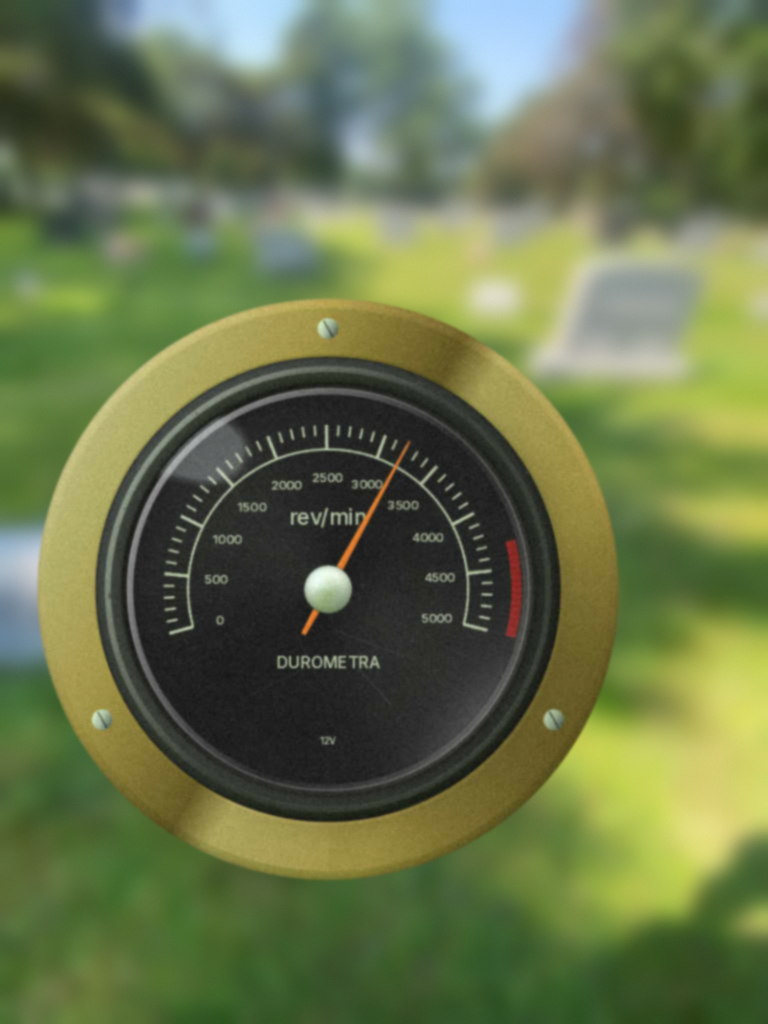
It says 3200 rpm
